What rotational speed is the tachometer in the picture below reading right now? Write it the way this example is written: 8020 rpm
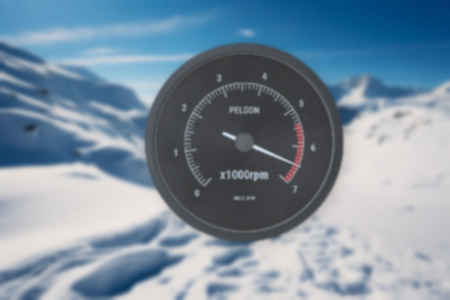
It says 6500 rpm
